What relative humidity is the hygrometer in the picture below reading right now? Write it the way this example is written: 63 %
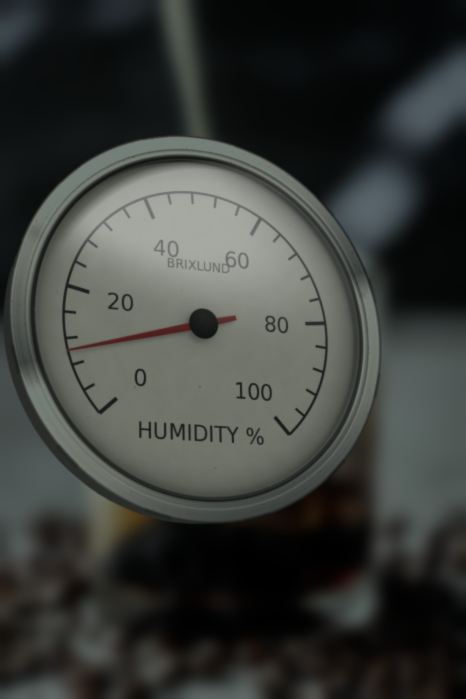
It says 10 %
